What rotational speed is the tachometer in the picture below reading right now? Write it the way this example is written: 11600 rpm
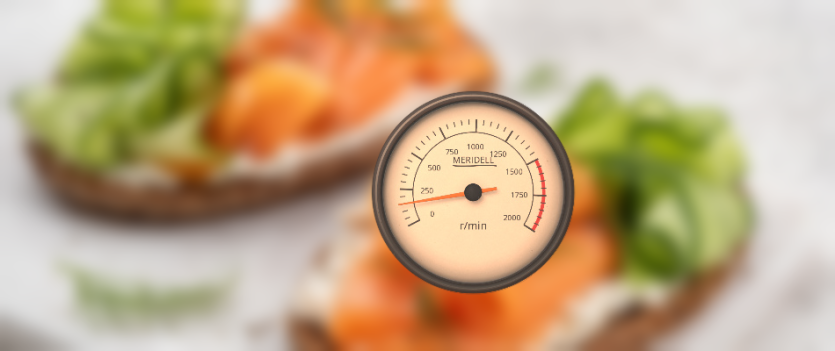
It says 150 rpm
